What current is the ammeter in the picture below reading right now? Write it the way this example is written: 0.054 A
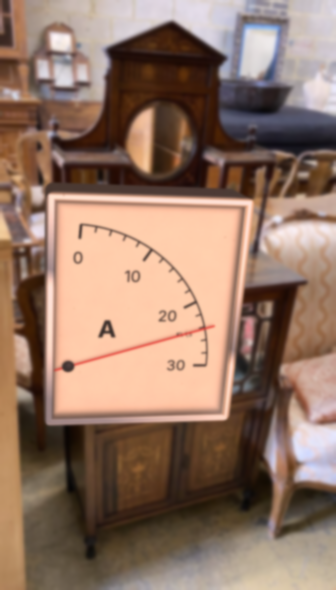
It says 24 A
